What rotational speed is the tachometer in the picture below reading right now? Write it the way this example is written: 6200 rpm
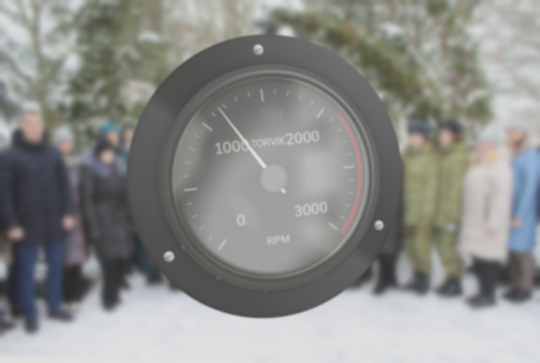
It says 1150 rpm
